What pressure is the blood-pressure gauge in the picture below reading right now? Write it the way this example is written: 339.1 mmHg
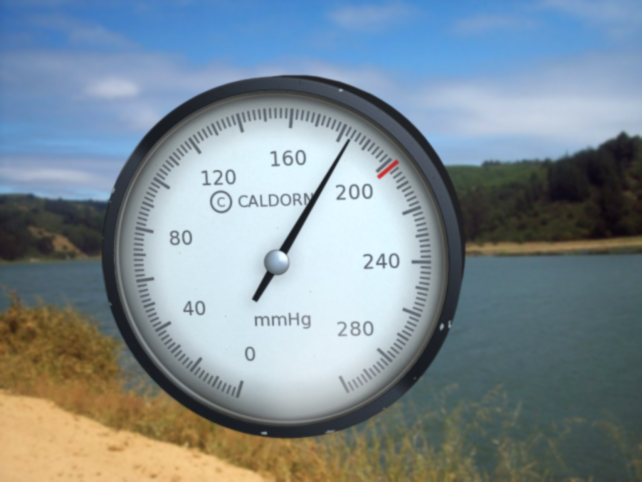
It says 184 mmHg
